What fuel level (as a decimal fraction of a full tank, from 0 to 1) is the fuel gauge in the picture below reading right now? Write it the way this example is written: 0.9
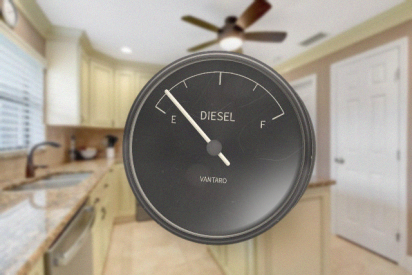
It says 0.125
